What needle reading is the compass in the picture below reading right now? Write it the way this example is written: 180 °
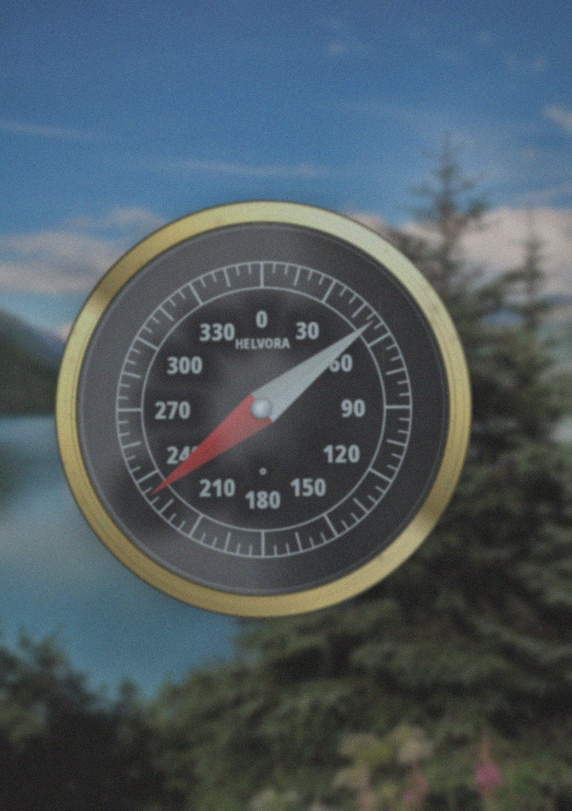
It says 232.5 °
